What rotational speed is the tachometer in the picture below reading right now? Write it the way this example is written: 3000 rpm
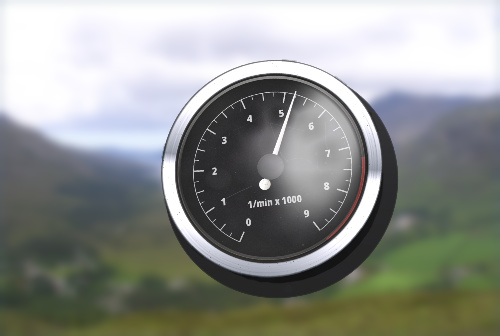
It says 5250 rpm
